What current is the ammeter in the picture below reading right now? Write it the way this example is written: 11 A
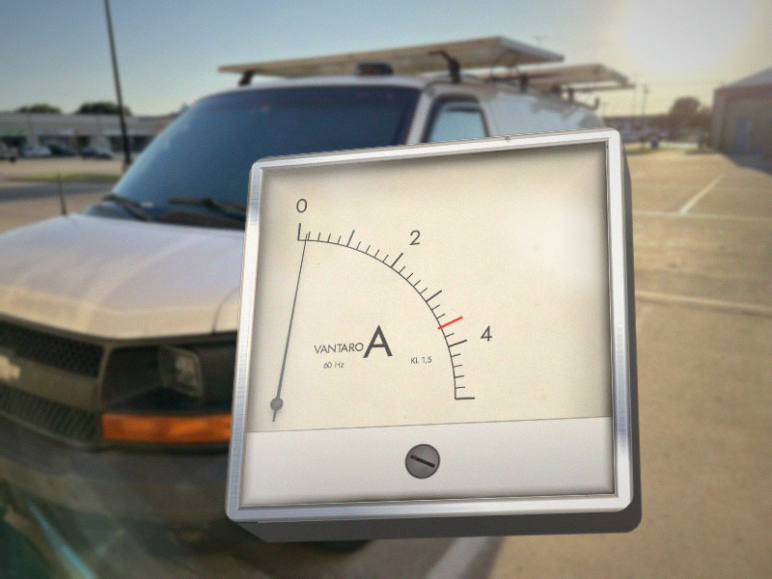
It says 0.2 A
